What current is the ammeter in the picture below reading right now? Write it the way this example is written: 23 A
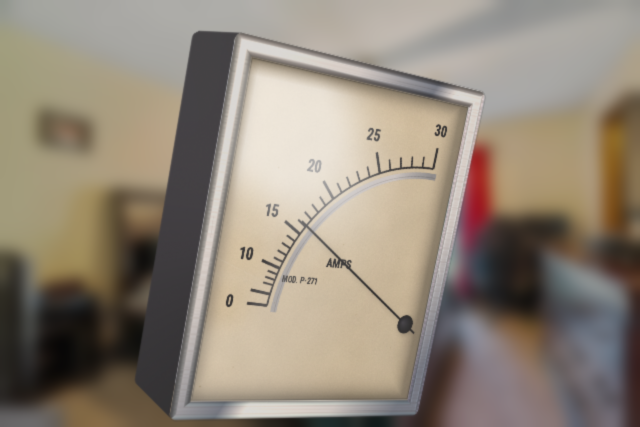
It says 16 A
